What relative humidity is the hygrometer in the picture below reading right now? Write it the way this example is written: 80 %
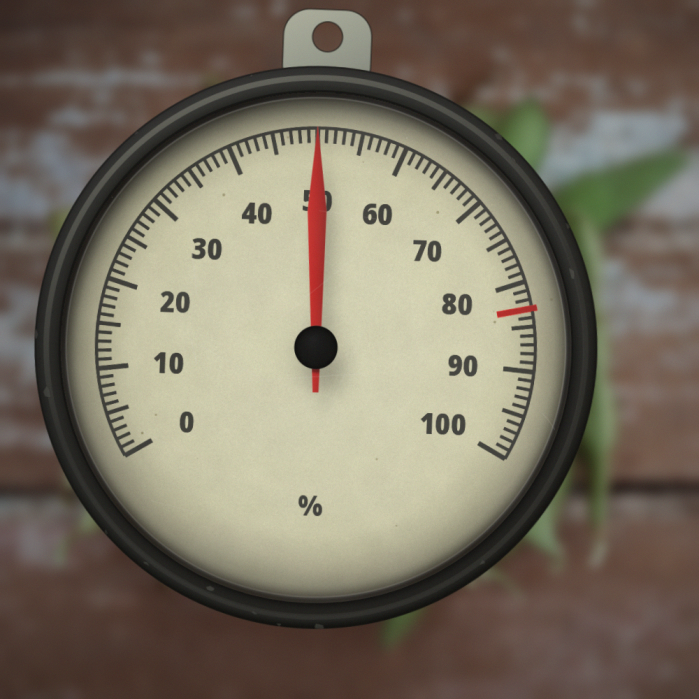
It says 50 %
